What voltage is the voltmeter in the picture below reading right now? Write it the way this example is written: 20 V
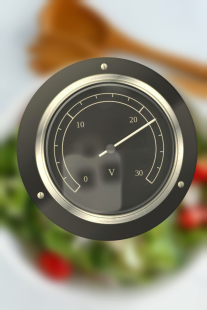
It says 22 V
